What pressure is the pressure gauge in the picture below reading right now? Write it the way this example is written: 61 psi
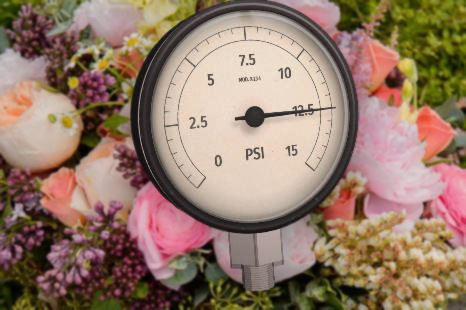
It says 12.5 psi
